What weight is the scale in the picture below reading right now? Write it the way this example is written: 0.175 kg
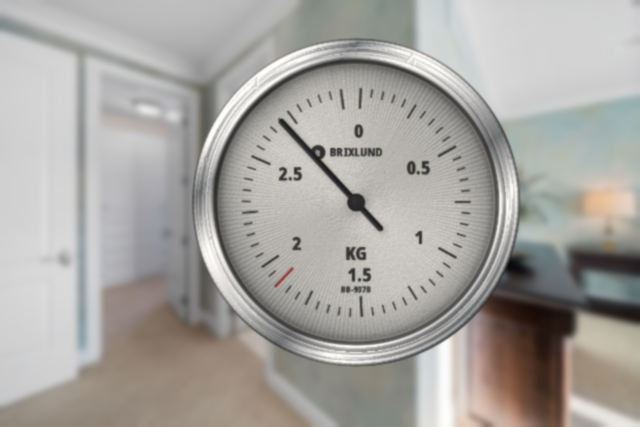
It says 2.7 kg
